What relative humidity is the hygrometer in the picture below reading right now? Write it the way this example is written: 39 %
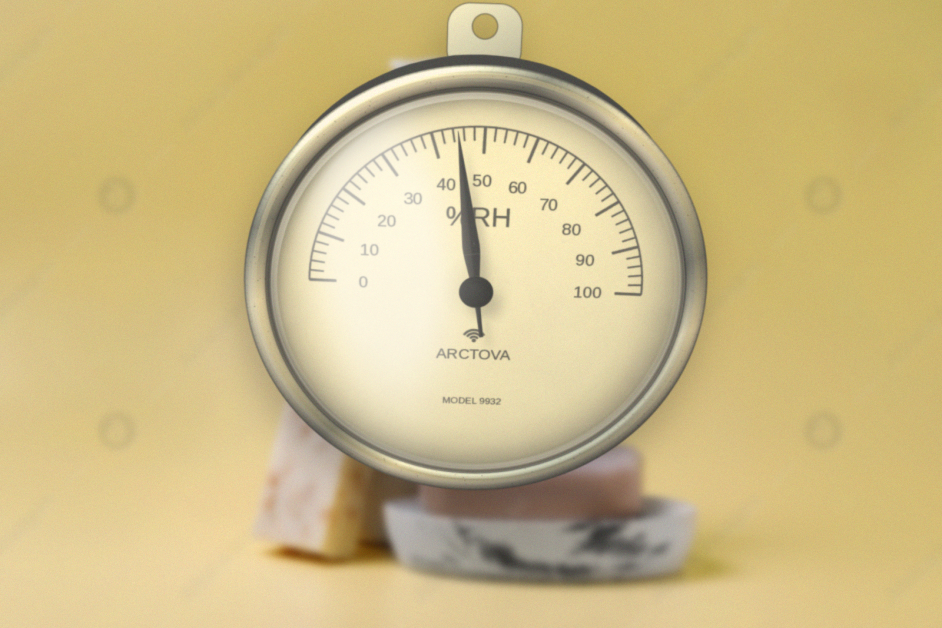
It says 45 %
